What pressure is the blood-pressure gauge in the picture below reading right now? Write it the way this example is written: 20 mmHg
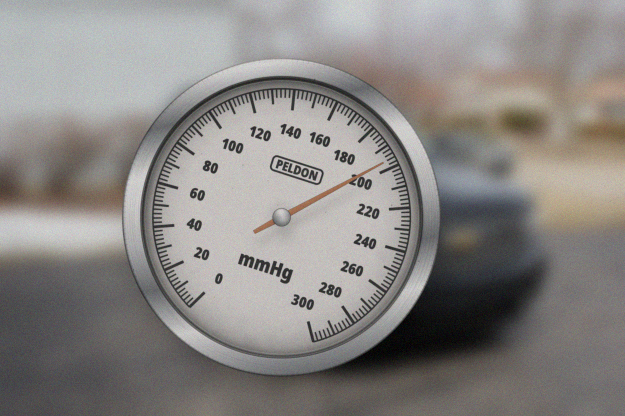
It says 196 mmHg
